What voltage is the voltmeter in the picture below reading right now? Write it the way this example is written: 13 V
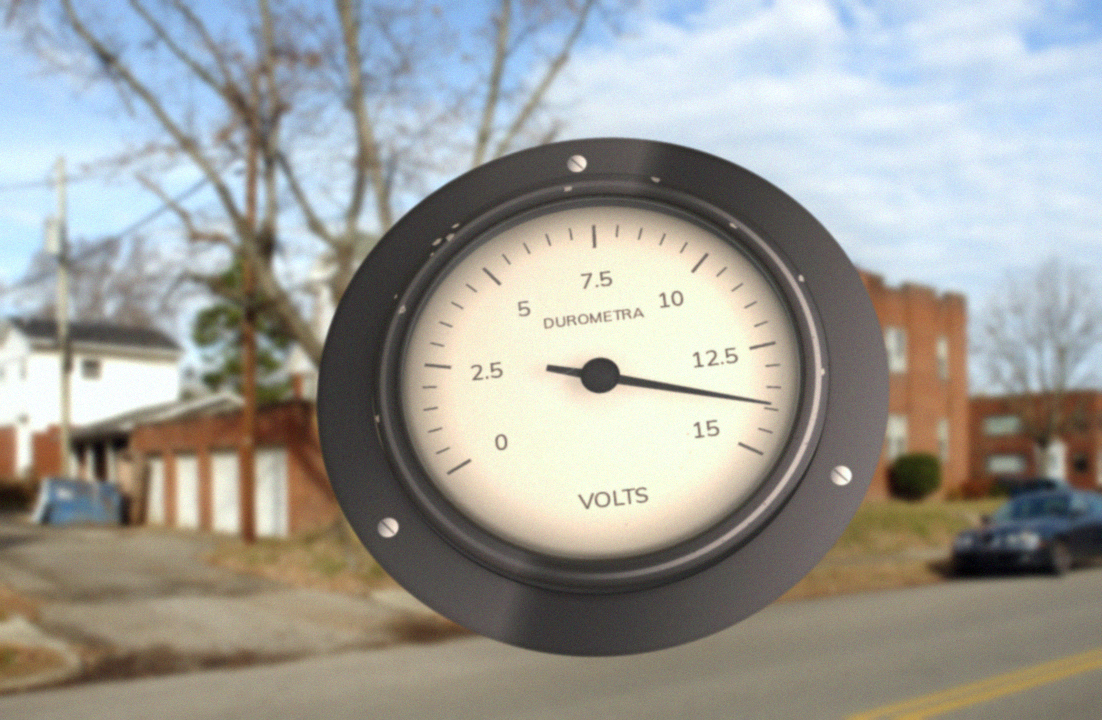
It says 14 V
